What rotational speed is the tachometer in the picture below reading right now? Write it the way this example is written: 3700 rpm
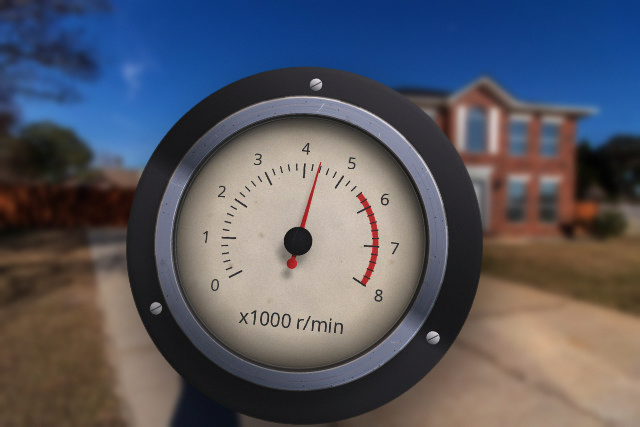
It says 4400 rpm
